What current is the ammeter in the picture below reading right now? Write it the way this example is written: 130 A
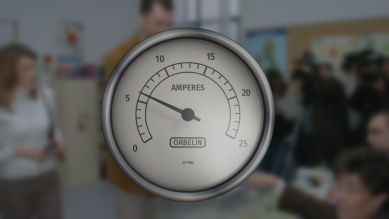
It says 6 A
